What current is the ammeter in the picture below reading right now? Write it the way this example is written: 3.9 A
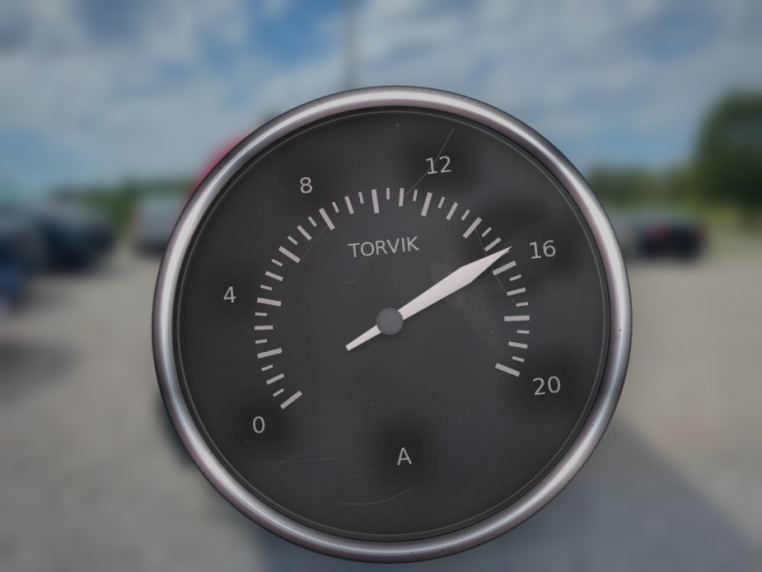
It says 15.5 A
